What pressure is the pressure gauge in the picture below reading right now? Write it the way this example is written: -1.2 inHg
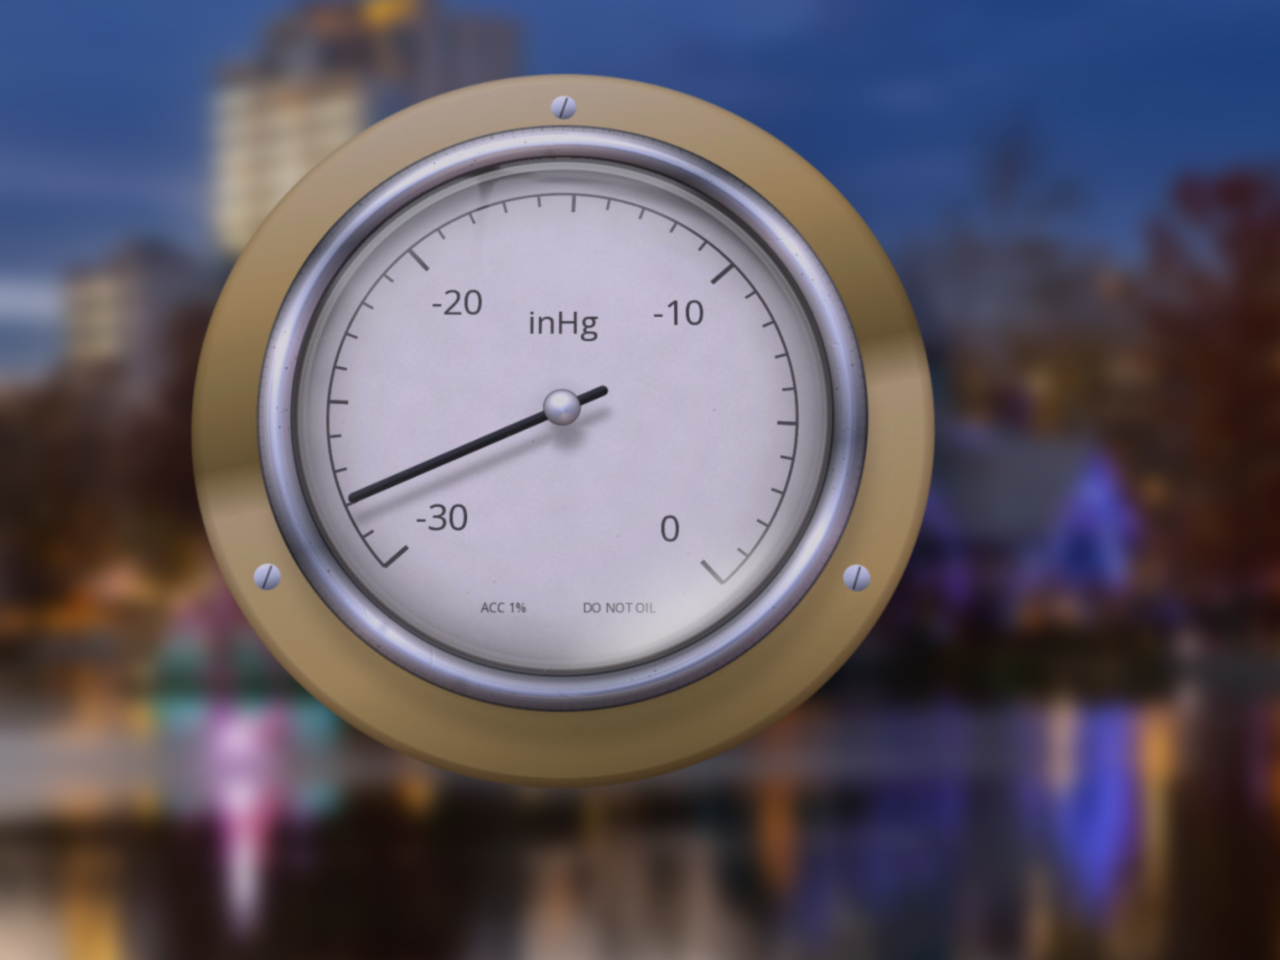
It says -28 inHg
